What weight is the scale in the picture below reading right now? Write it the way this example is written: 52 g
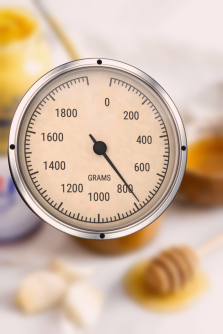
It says 780 g
